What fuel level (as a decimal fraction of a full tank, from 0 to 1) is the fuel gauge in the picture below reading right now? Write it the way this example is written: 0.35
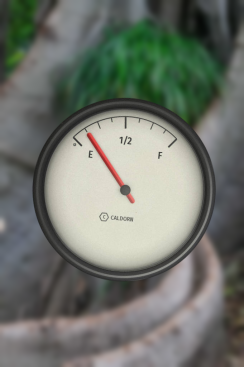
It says 0.125
